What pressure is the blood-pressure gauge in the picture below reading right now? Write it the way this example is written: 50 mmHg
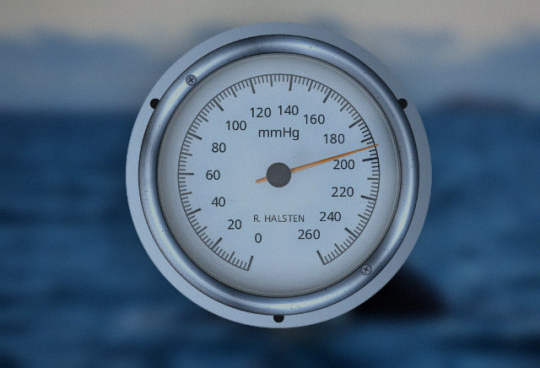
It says 194 mmHg
